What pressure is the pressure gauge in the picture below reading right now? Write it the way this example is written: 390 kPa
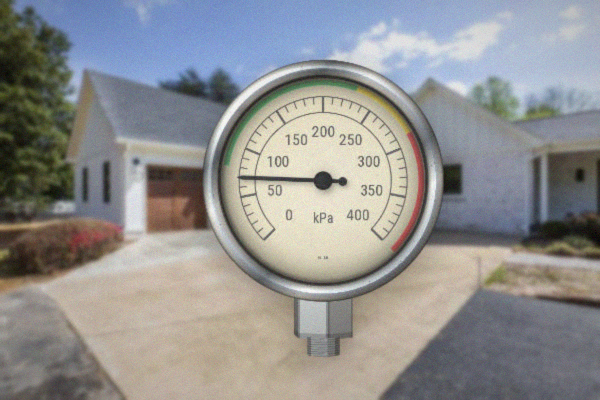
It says 70 kPa
